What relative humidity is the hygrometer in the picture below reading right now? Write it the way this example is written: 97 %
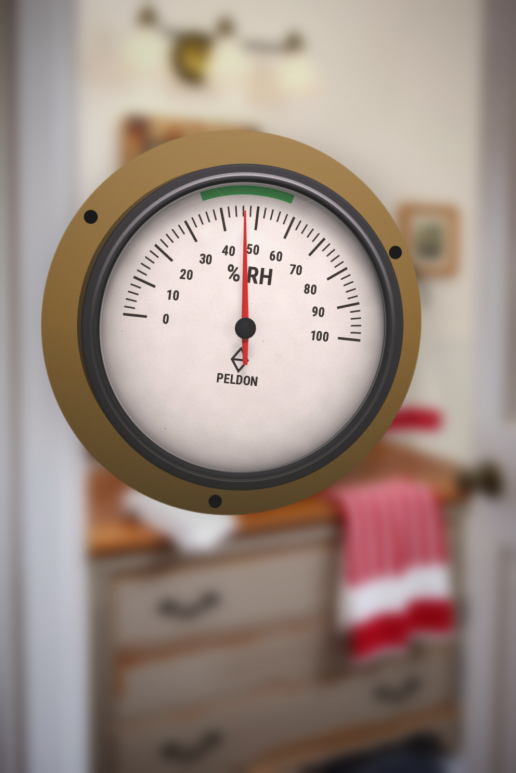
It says 46 %
